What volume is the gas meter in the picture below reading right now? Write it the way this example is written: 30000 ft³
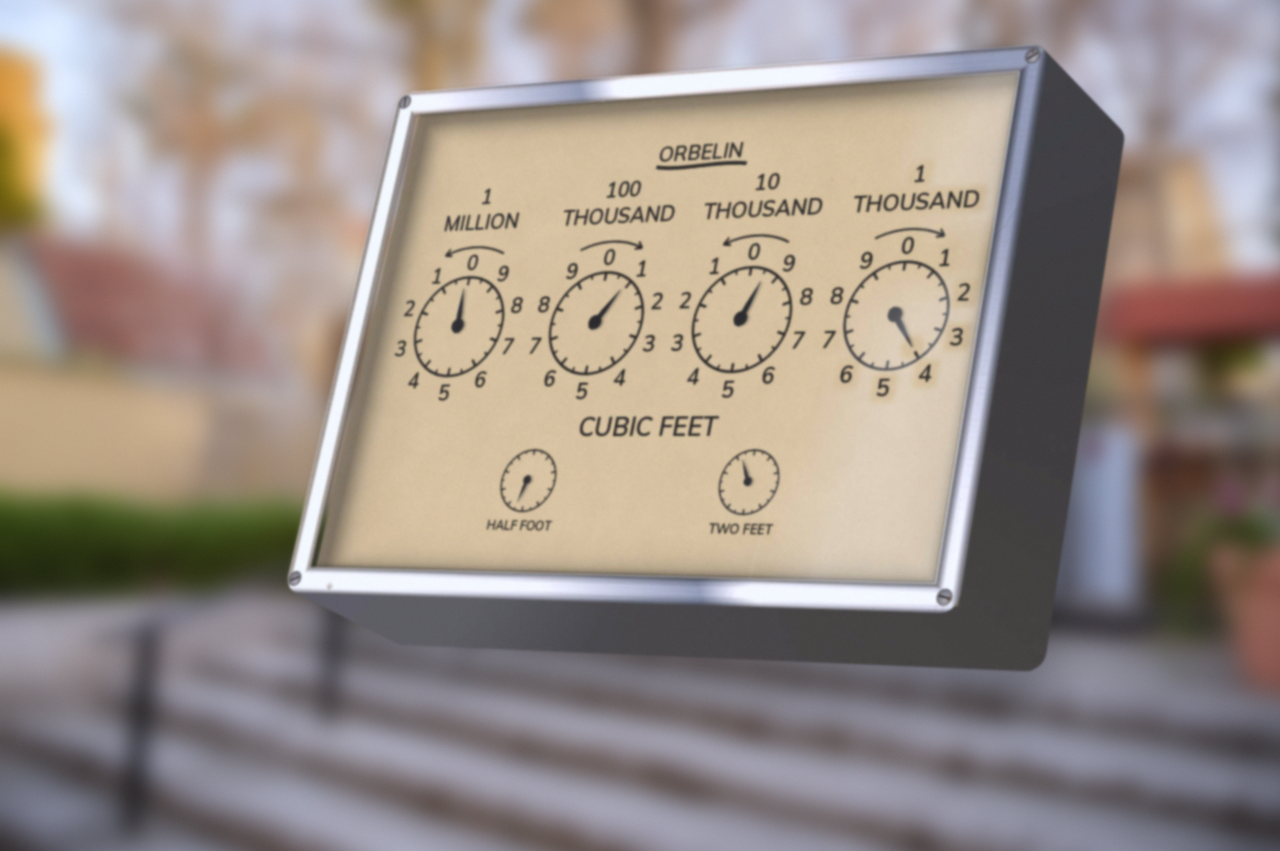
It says 9400 ft³
